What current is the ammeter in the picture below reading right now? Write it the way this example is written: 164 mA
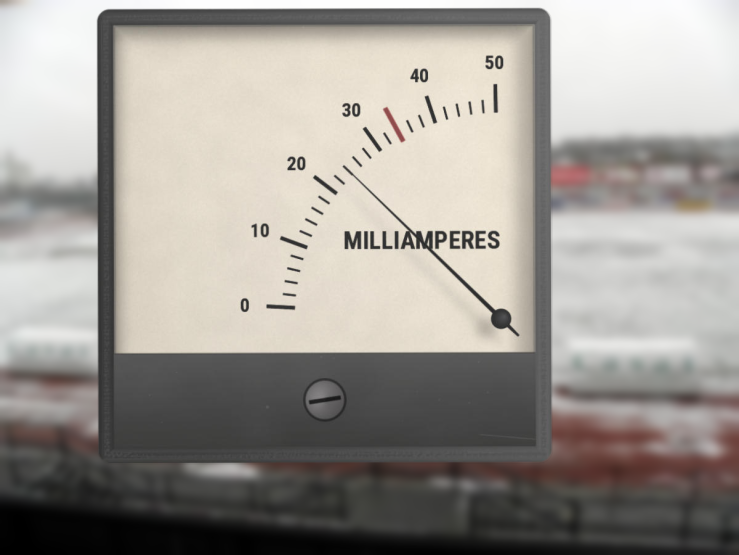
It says 24 mA
